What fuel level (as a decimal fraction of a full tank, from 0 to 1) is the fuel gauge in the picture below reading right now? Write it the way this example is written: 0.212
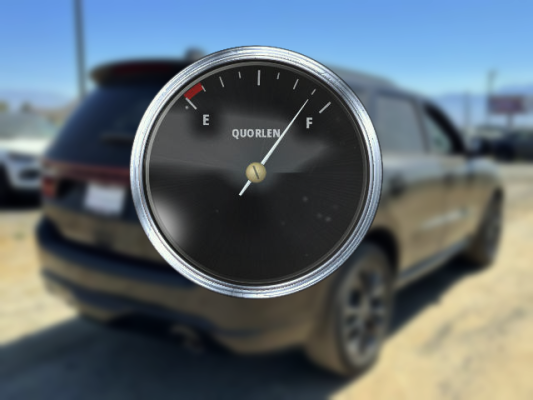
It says 0.875
